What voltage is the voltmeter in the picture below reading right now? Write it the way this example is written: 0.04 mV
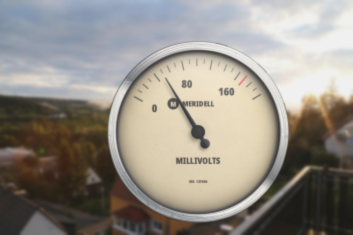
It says 50 mV
